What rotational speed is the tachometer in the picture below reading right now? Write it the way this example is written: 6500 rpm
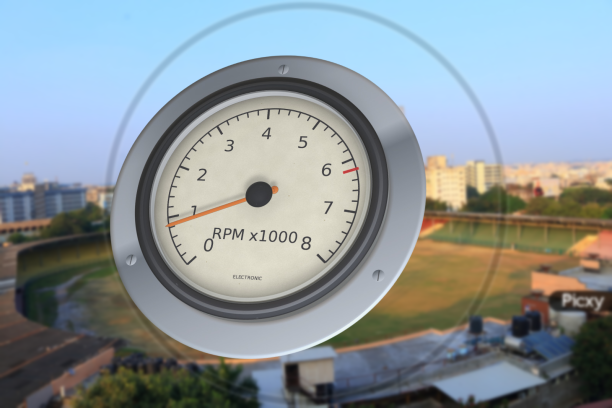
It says 800 rpm
